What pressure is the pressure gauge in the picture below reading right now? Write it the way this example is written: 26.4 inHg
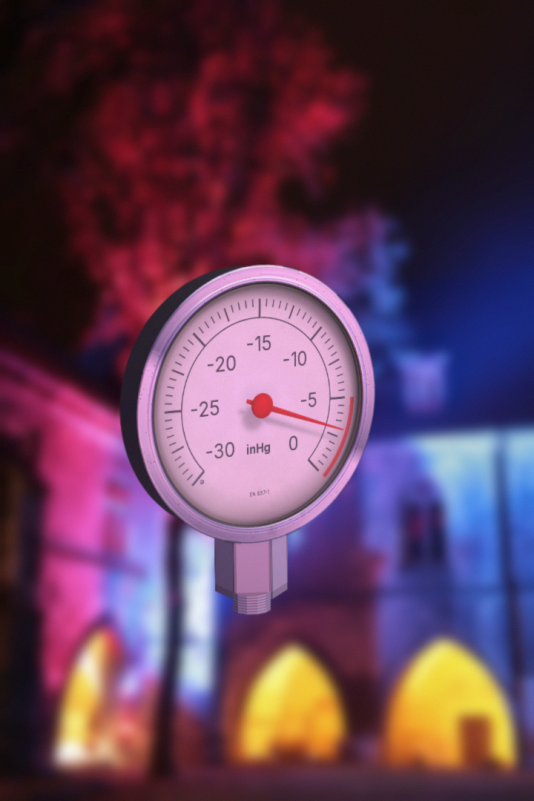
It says -3 inHg
